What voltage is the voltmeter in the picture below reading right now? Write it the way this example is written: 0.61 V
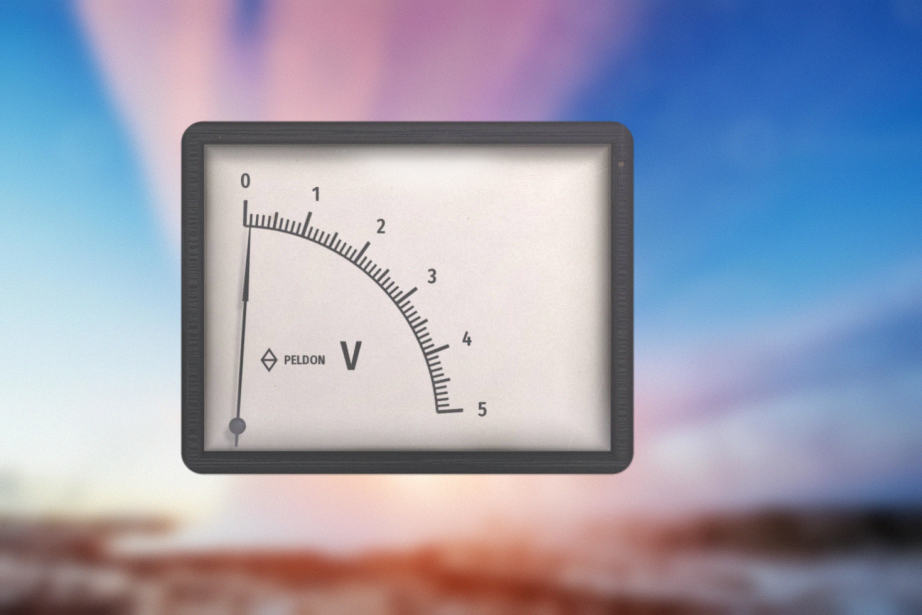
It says 0.1 V
